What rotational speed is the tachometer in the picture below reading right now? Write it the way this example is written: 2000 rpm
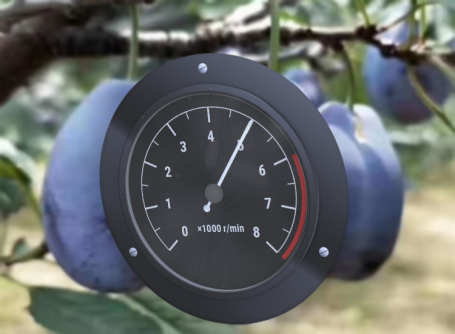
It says 5000 rpm
